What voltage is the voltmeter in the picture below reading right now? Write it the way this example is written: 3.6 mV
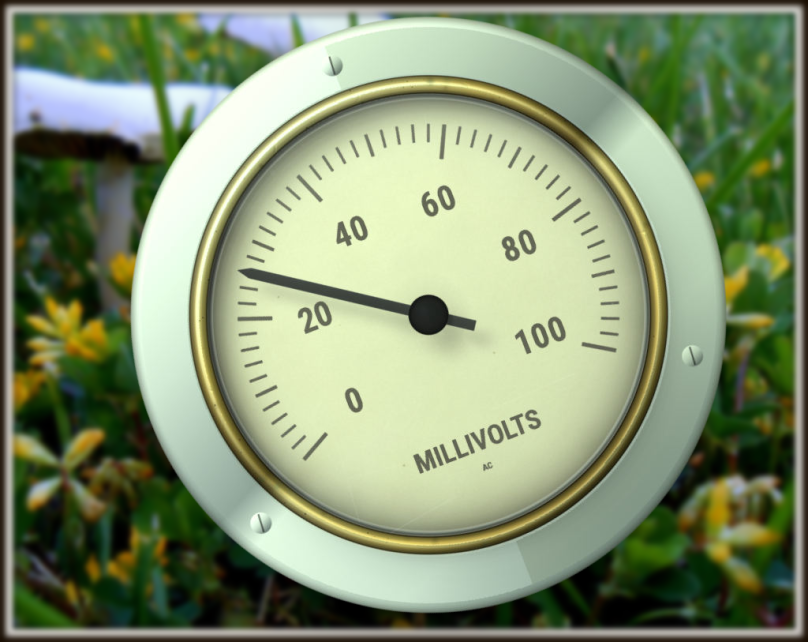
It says 26 mV
